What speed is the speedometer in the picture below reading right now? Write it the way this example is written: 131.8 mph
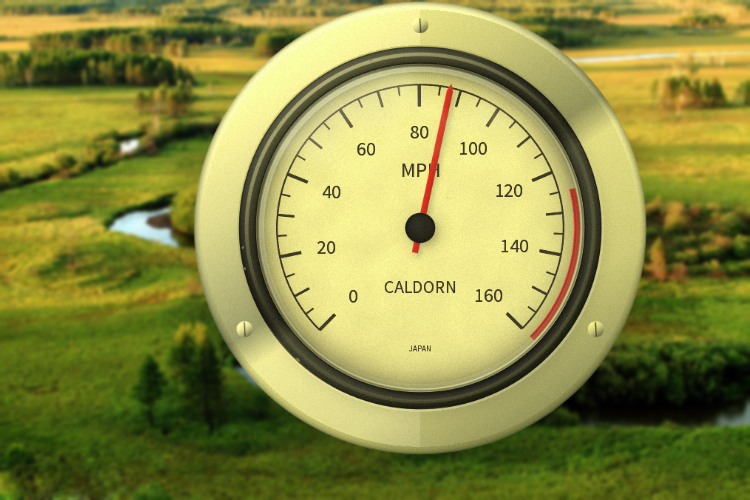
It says 87.5 mph
